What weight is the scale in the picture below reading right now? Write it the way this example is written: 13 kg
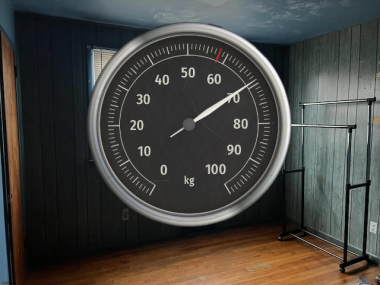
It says 69 kg
